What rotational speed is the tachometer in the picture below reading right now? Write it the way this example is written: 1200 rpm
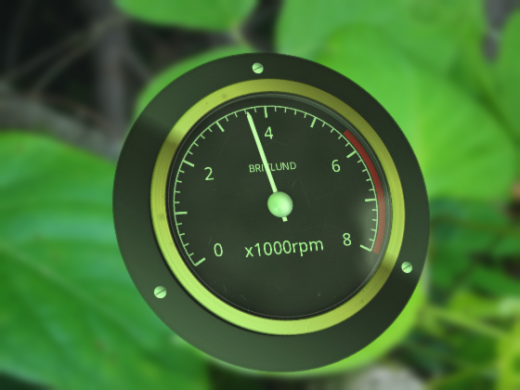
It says 3600 rpm
